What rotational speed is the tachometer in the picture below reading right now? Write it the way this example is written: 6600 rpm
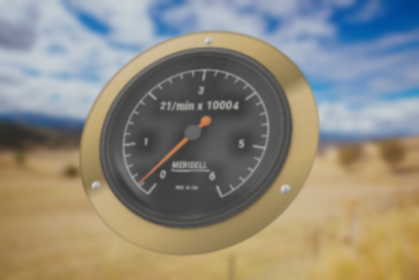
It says 200 rpm
